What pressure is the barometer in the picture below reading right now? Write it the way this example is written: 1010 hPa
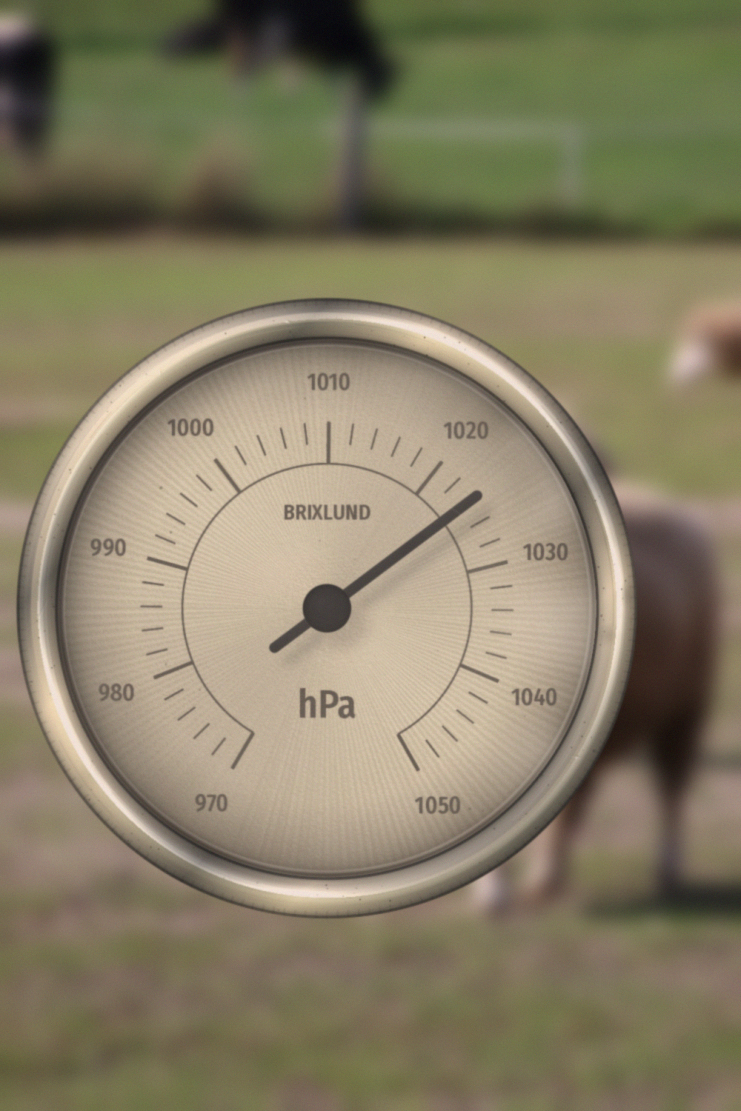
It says 1024 hPa
